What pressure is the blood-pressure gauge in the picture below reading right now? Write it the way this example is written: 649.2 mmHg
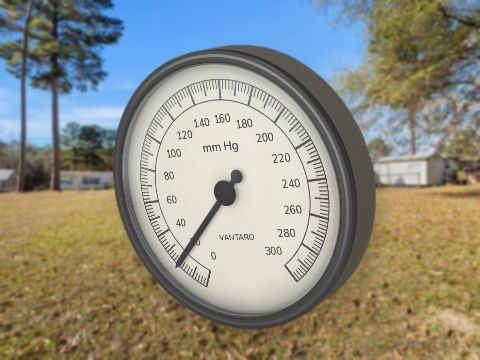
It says 20 mmHg
